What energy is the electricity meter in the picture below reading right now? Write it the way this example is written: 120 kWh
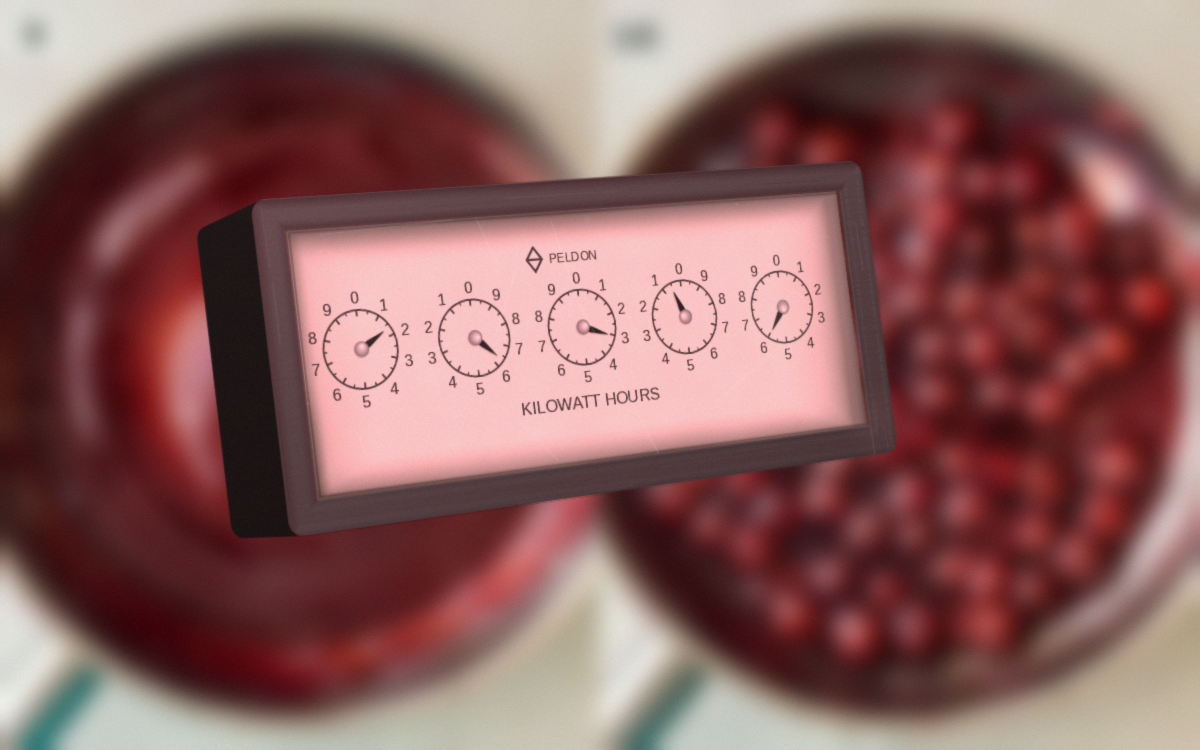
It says 16306 kWh
